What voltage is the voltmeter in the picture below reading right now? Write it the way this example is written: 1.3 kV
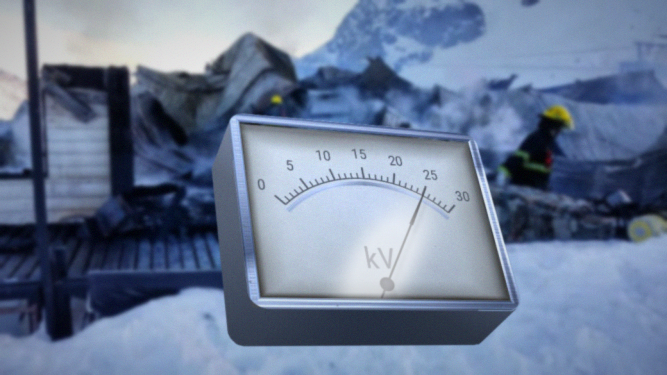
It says 25 kV
